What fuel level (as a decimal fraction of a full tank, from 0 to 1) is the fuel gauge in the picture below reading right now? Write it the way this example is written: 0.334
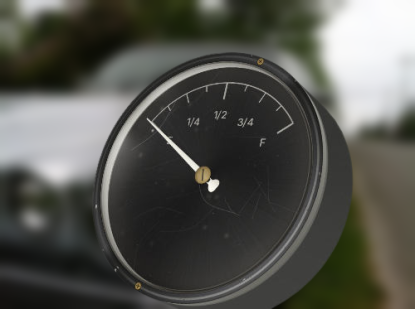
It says 0
